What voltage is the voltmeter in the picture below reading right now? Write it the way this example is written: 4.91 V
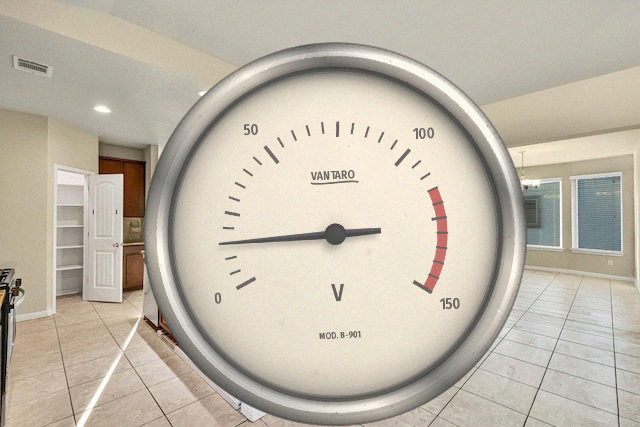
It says 15 V
